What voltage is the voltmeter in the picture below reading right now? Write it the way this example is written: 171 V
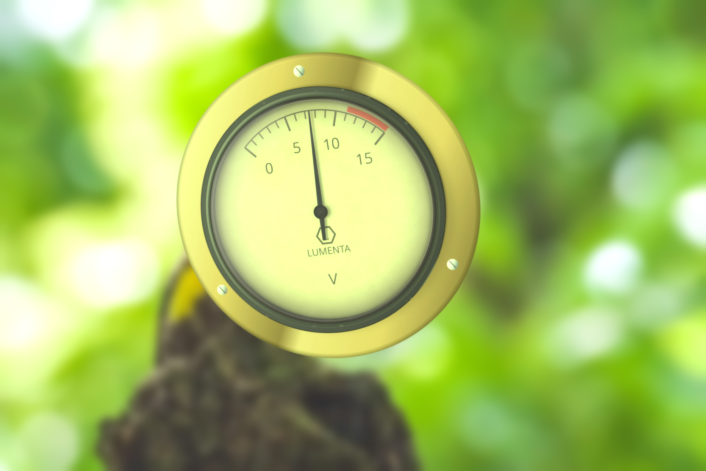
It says 7.5 V
